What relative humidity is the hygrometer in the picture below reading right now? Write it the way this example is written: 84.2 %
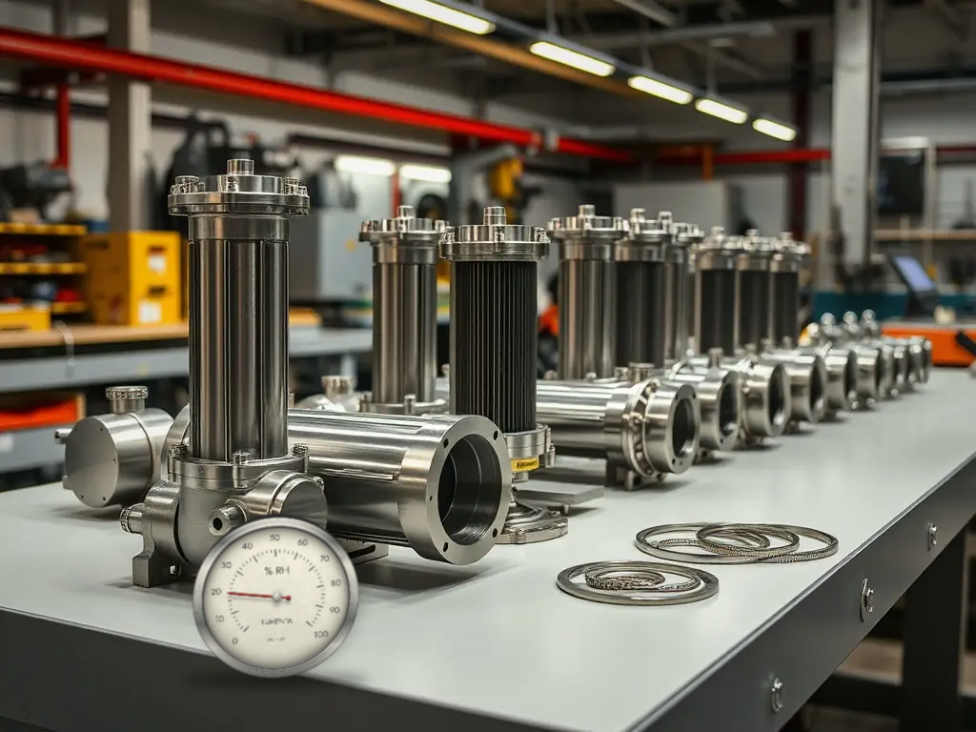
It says 20 %
